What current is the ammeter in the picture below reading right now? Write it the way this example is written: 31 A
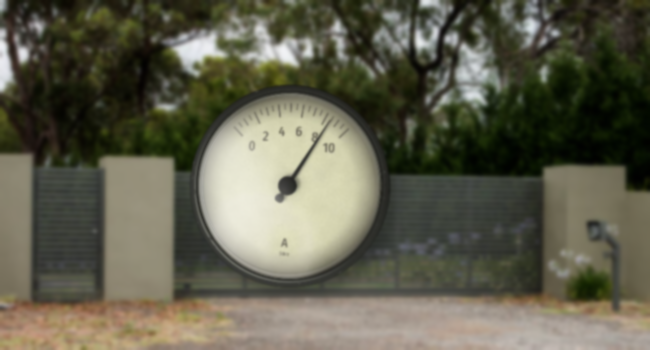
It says 8.5 A
